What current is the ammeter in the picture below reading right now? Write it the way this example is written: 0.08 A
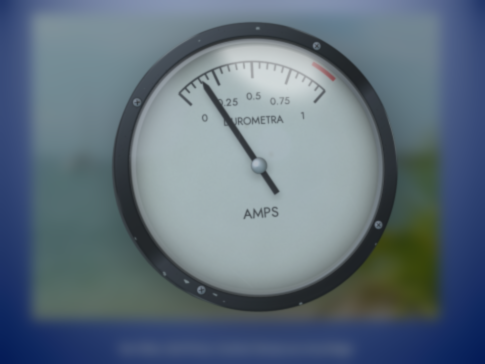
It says 0.15 A
